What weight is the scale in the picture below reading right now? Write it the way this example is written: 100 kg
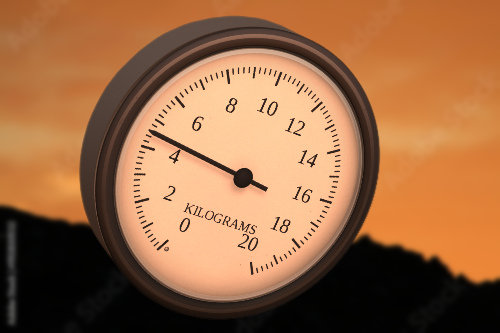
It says 4.6 kg
